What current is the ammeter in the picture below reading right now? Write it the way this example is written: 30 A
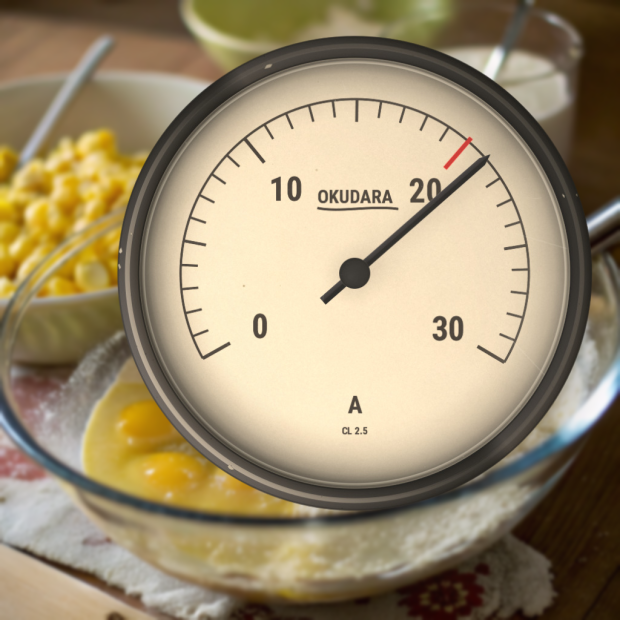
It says 21 A
